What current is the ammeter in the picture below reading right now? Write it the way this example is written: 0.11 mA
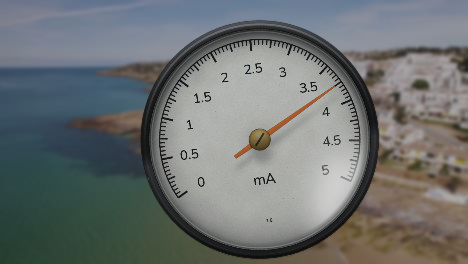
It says 3.75 mA
